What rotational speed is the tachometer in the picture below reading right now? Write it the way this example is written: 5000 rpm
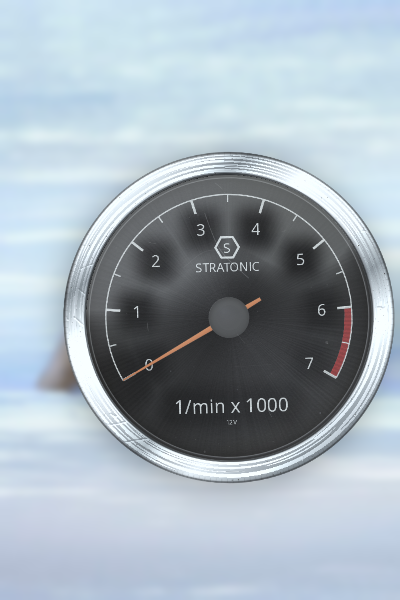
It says 0 rpm
